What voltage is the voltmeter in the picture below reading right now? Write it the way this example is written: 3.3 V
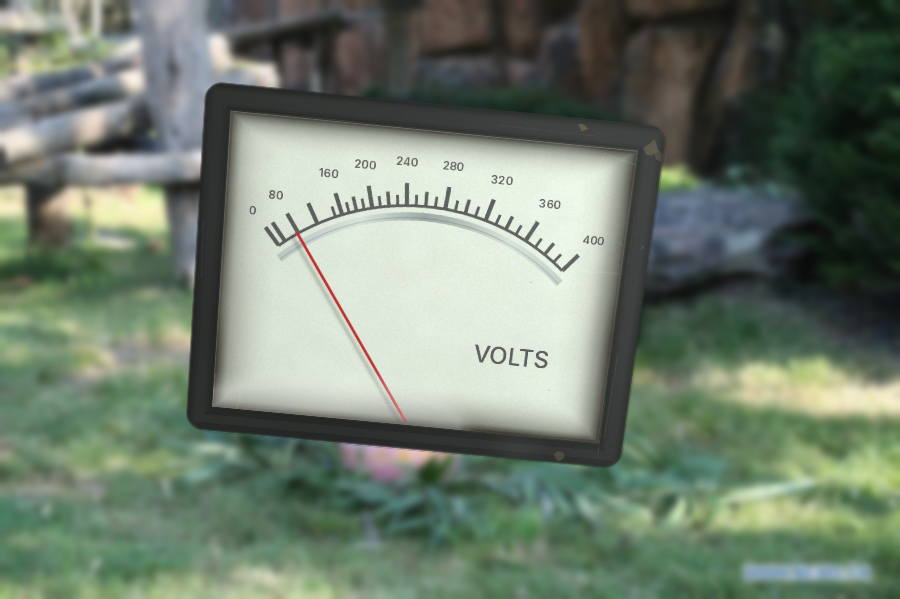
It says 80 V
